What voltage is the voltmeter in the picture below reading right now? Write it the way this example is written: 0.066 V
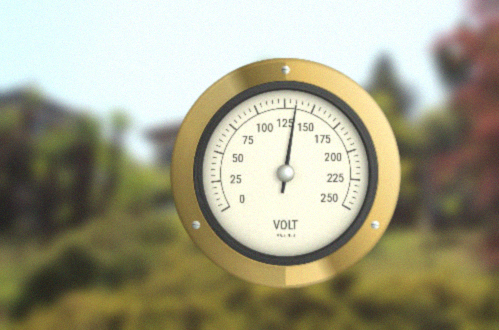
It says 135 V
